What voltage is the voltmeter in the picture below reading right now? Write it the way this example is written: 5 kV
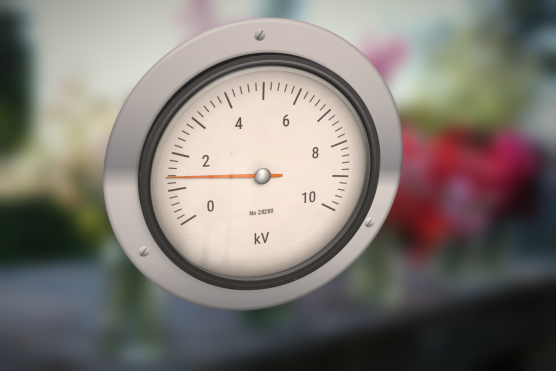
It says 1.4 kV
